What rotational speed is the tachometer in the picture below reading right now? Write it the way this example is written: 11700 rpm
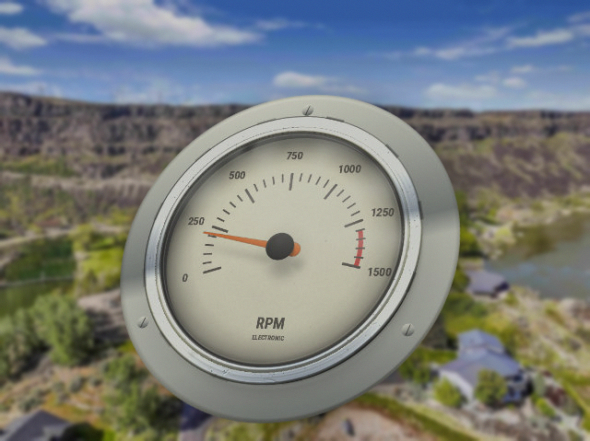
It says 200 rpm
